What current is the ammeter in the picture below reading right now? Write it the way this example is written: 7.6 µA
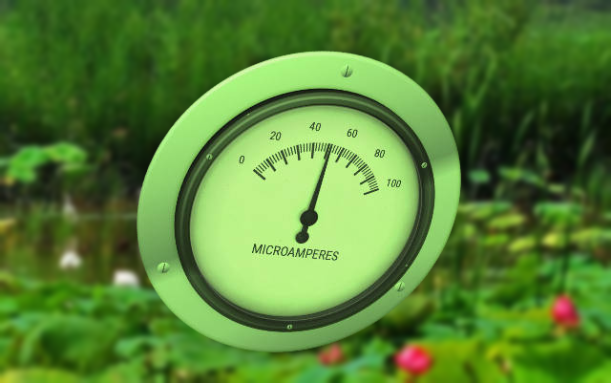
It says 50 µA
